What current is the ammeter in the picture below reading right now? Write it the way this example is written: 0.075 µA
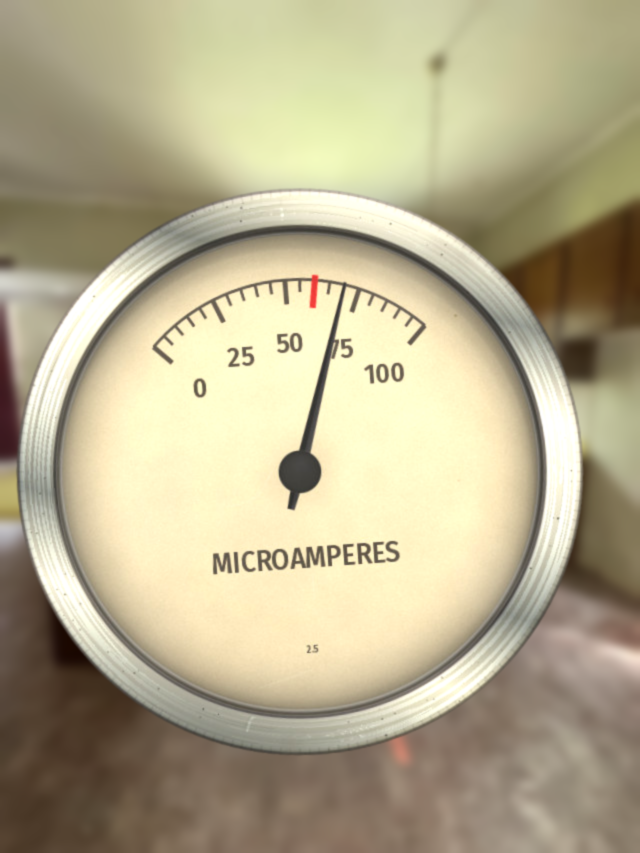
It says 70 µA
